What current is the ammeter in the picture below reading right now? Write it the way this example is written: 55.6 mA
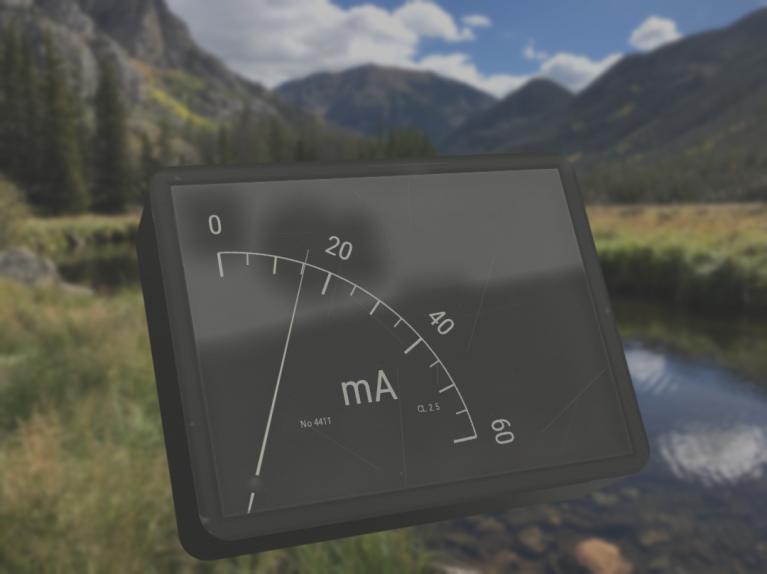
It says 15 mA
